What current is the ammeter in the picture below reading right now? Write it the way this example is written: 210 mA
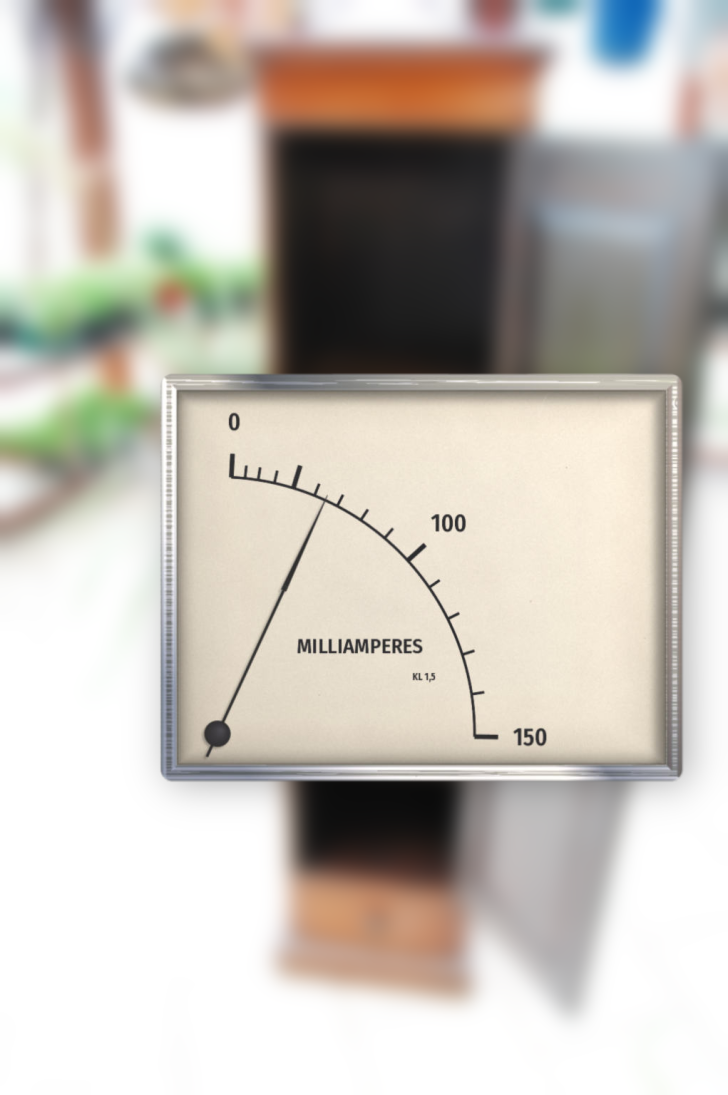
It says 65 mA
